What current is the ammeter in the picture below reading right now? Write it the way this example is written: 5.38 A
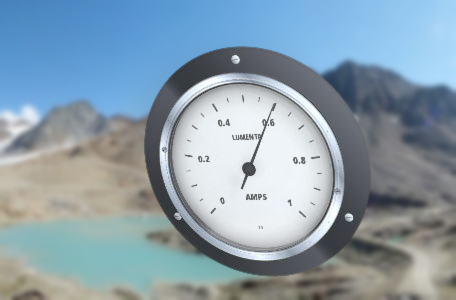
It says 0.6 A
